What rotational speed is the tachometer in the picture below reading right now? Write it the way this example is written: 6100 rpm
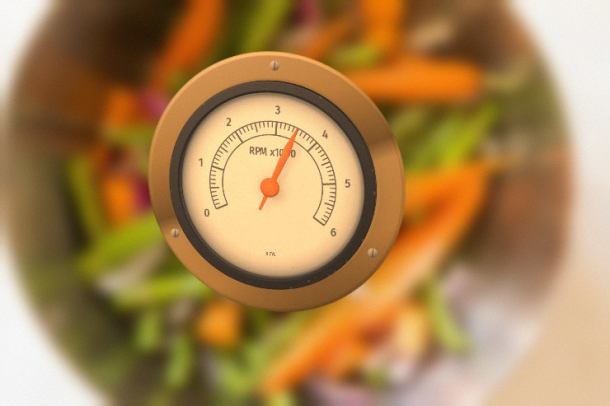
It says 3500 rpm
